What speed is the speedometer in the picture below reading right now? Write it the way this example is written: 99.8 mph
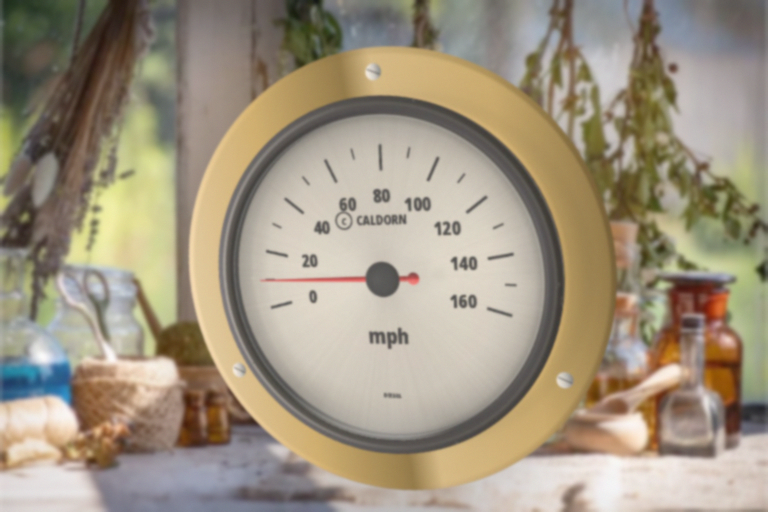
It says 10 mph
